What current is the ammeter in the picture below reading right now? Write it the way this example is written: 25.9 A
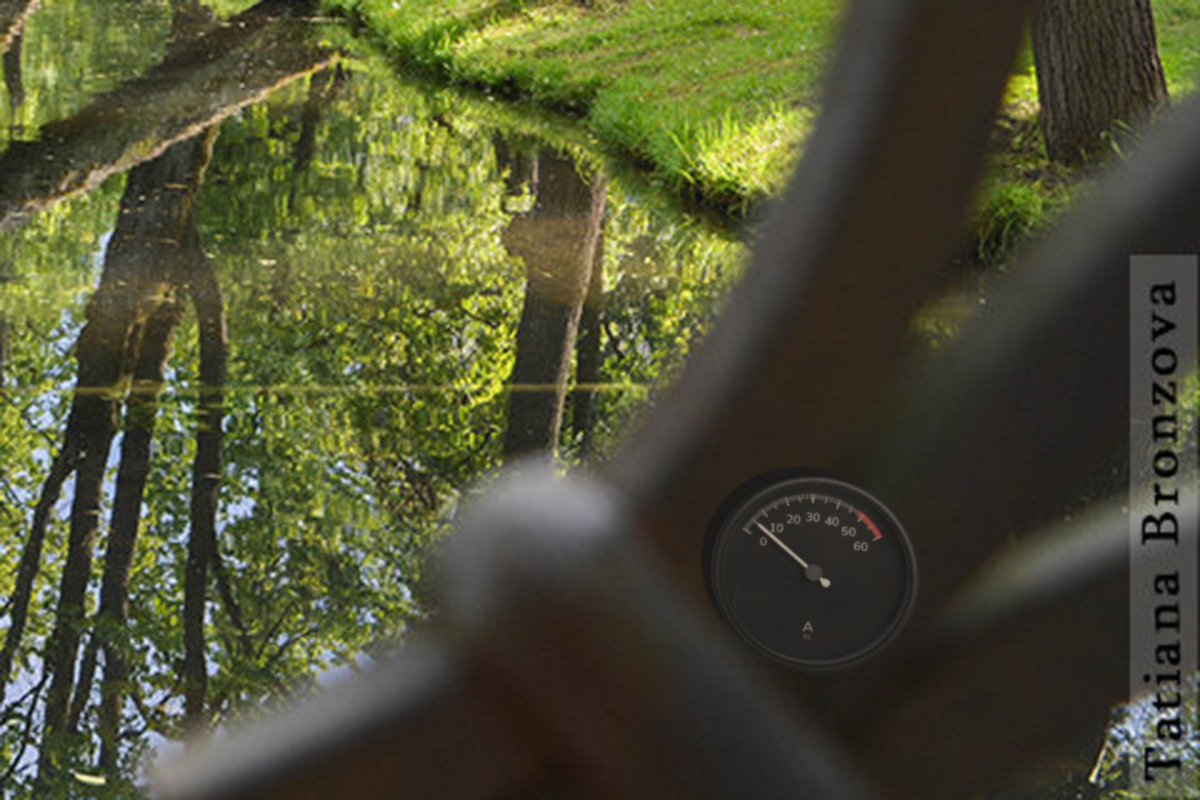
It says 5 A
